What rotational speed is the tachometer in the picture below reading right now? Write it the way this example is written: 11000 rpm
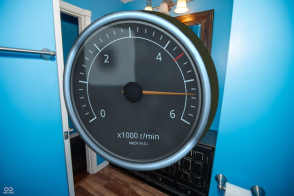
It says 5300 rpm
